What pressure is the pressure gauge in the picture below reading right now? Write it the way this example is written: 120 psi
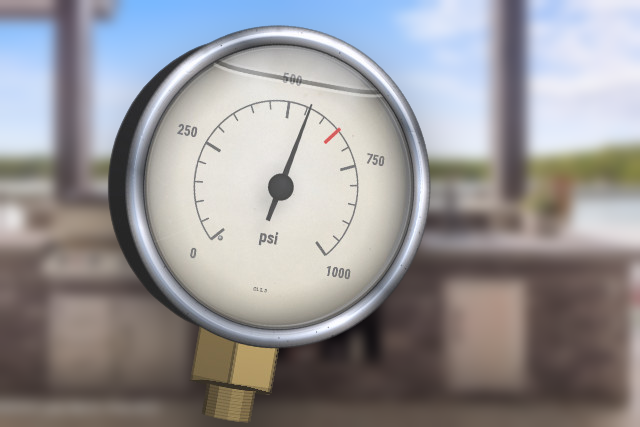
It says 550 psi
